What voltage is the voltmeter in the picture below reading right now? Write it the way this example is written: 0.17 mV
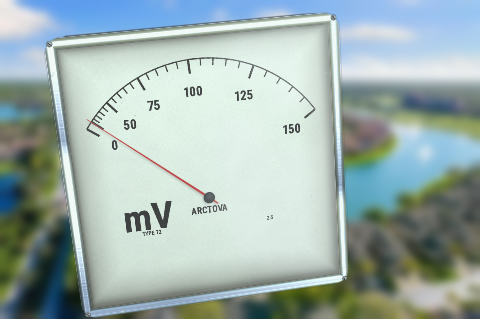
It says 25 mV
